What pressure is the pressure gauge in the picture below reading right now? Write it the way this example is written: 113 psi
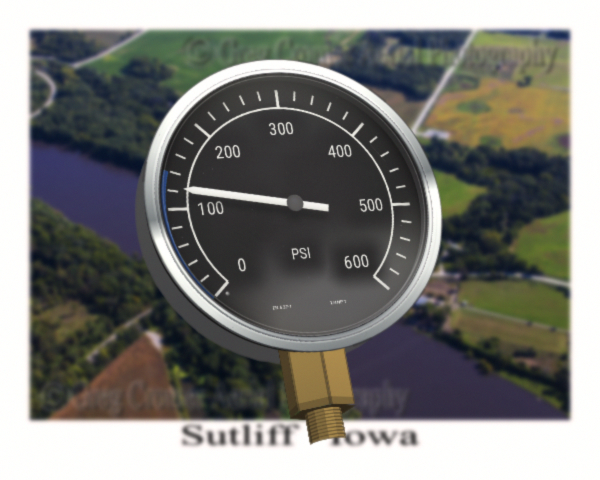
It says 120 psi
